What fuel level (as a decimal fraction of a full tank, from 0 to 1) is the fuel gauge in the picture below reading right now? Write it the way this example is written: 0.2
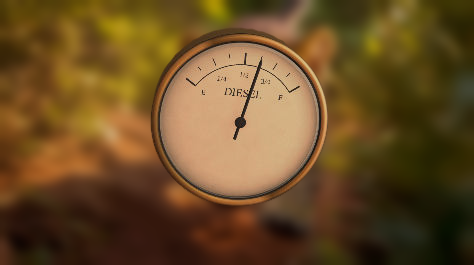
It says 0.625
